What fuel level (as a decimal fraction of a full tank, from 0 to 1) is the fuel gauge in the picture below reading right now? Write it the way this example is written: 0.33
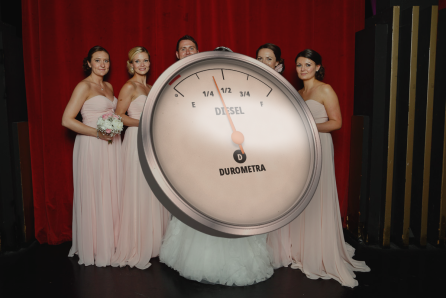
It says 0.375
